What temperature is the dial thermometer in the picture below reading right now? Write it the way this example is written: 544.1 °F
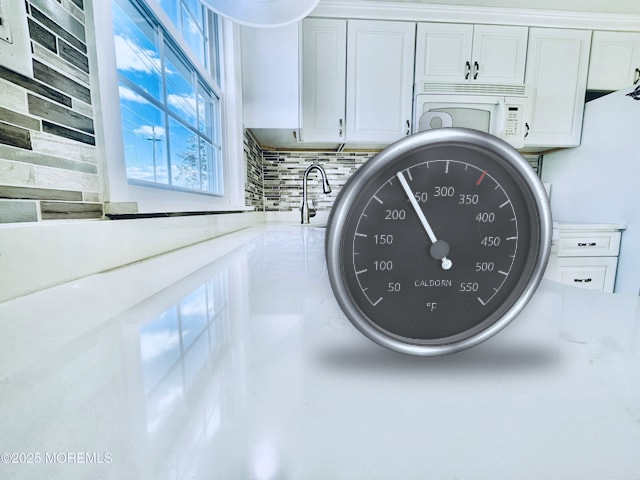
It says 237.5 °F
